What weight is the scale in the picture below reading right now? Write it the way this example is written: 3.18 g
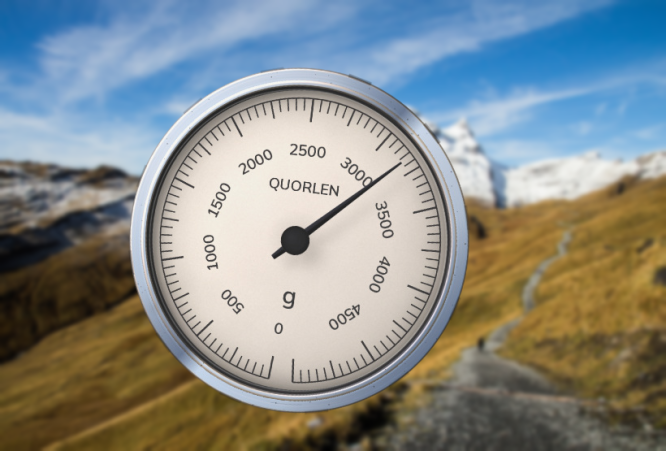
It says 3175 g
